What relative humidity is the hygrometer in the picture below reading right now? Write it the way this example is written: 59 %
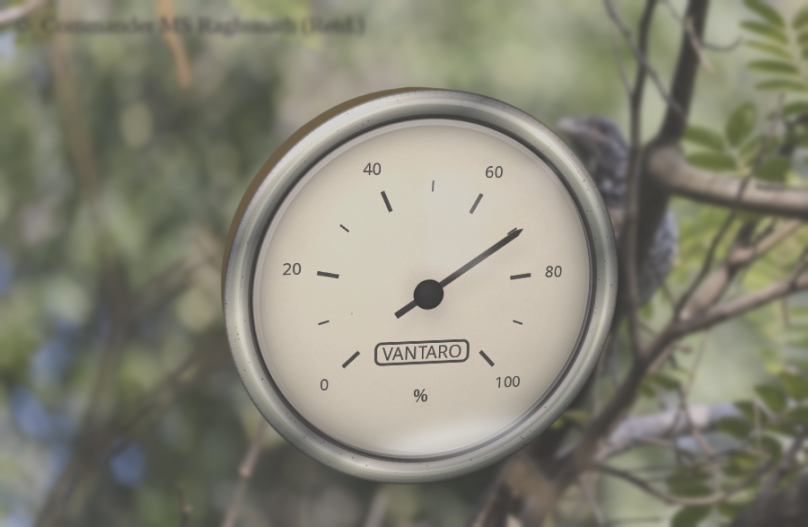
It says 70 %
